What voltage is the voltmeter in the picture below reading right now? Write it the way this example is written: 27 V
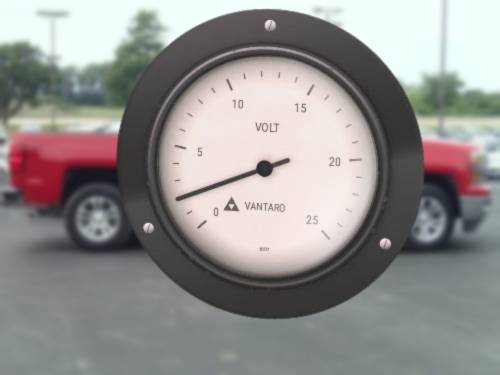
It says 2 V
